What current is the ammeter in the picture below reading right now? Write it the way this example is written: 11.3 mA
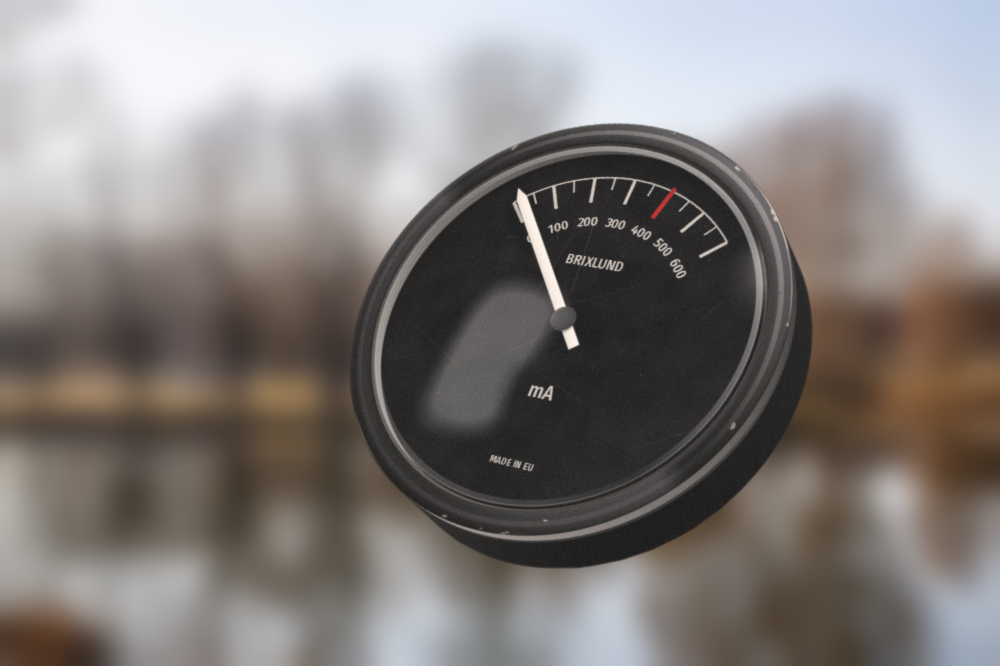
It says 25 mA
